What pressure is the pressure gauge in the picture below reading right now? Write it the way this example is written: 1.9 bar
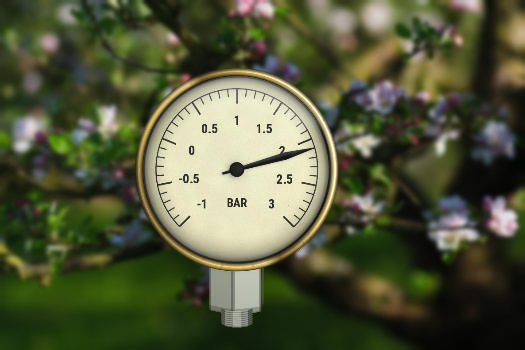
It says 2.1 bar
